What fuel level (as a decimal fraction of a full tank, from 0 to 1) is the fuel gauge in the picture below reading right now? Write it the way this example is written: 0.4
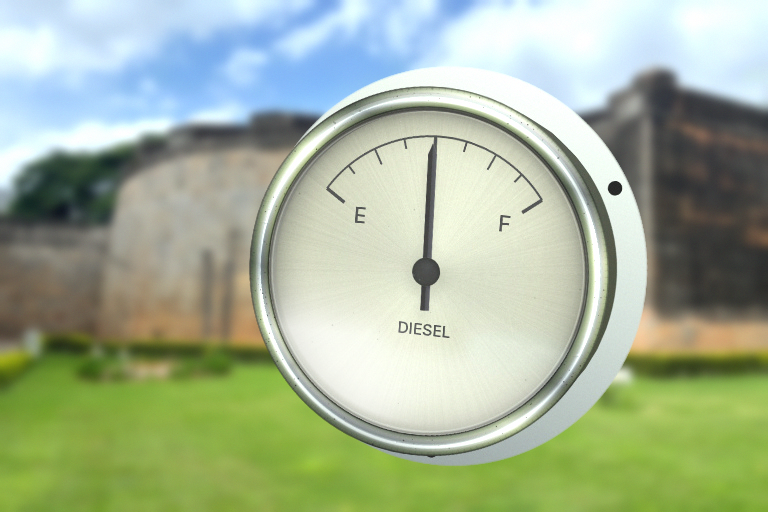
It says 0.5
